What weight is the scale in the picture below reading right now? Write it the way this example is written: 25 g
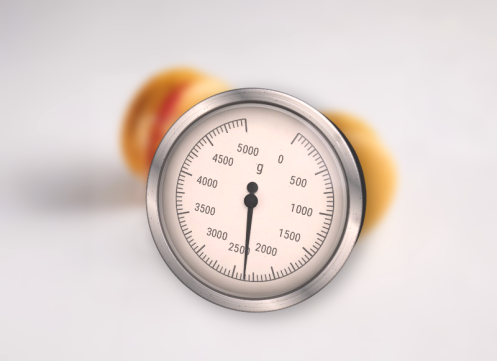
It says 2350 g
